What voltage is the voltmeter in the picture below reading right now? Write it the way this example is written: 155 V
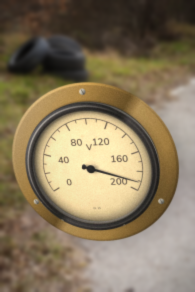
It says 190 V
